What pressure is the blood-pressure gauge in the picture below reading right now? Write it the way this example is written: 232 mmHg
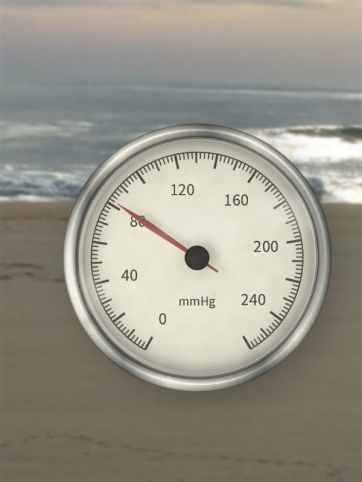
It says 82 mmHg
